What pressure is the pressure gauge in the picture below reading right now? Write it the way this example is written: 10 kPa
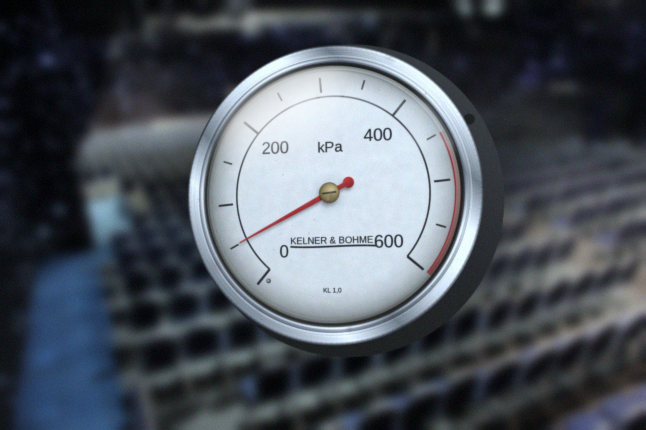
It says 50 kPa
